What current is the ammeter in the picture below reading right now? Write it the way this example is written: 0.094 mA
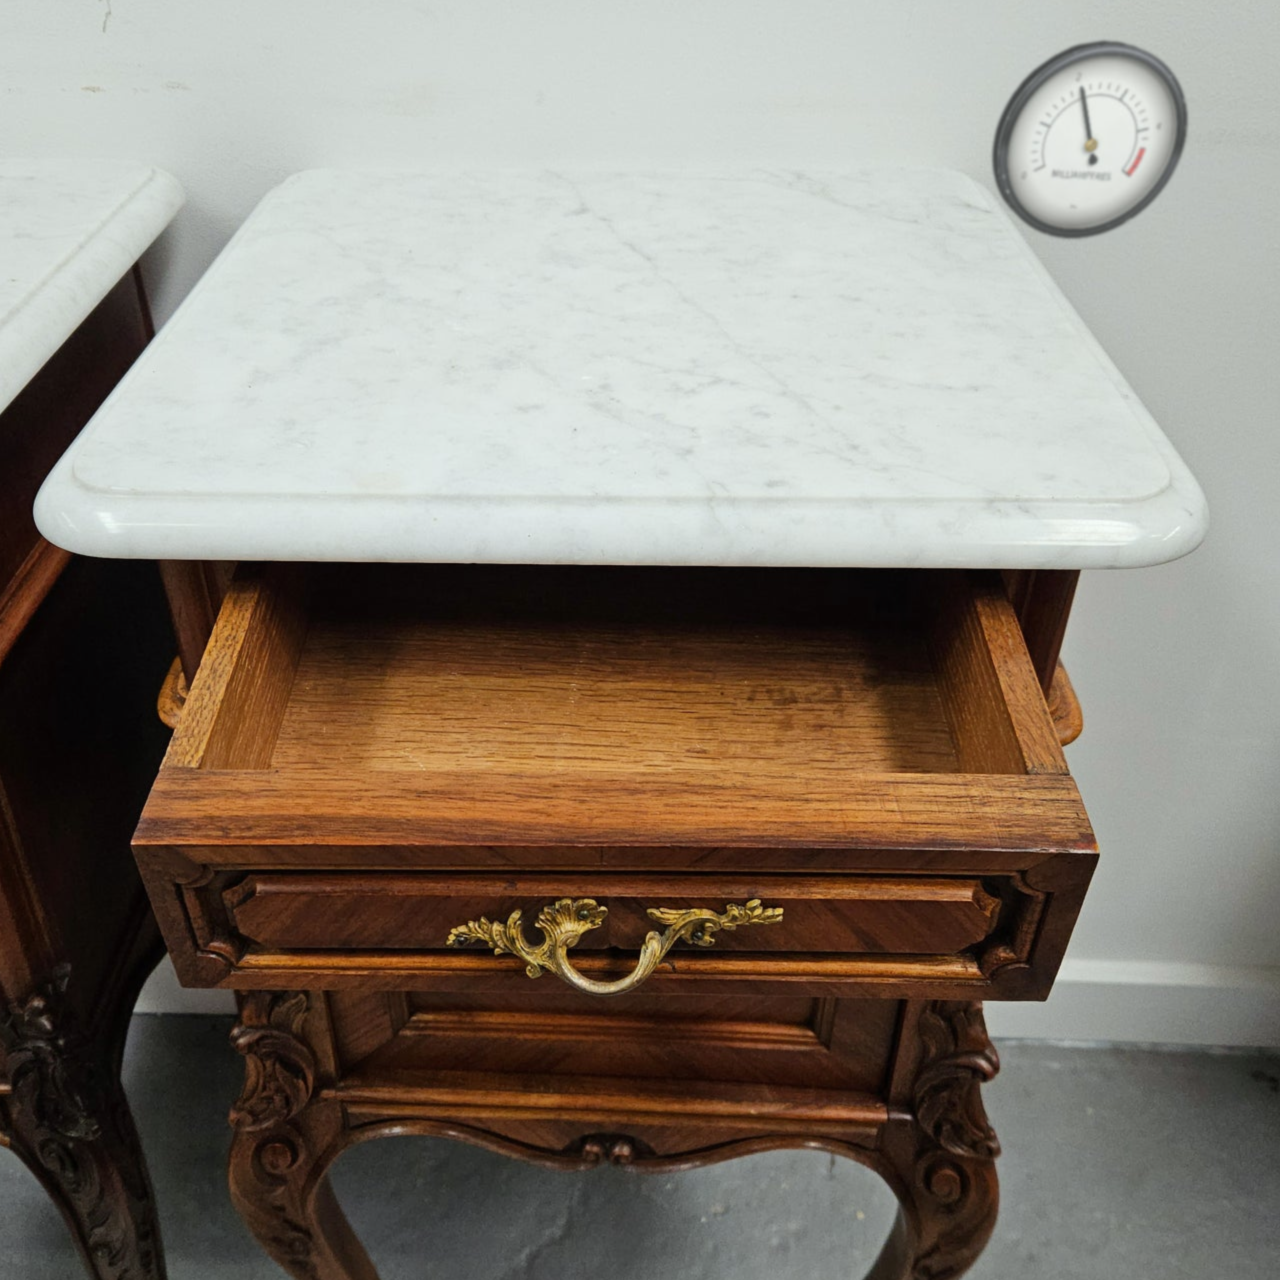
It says 2 mA
